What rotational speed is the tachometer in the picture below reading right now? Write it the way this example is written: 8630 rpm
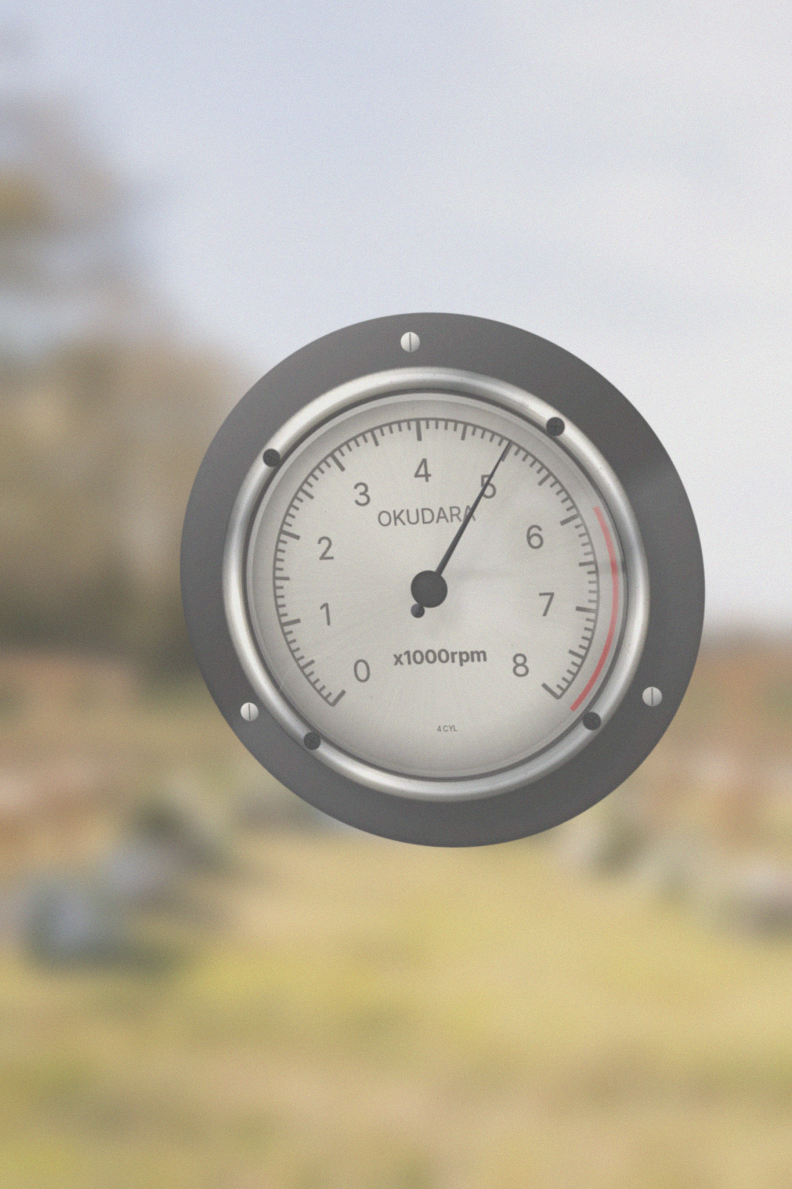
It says 5000 rpm
